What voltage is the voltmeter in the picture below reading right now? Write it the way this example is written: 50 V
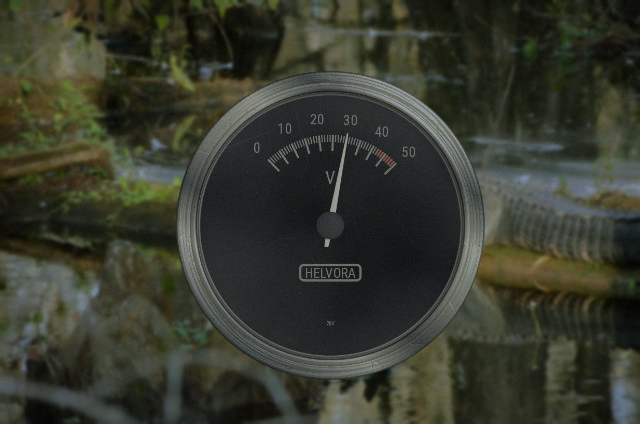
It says 30 V
